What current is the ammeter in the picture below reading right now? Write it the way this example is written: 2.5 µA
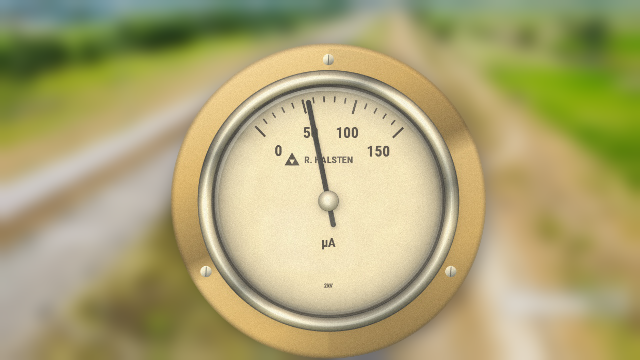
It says 55 µA
